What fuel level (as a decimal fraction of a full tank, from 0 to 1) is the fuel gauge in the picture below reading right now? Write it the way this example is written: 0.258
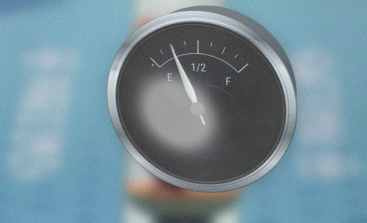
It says 0.25
